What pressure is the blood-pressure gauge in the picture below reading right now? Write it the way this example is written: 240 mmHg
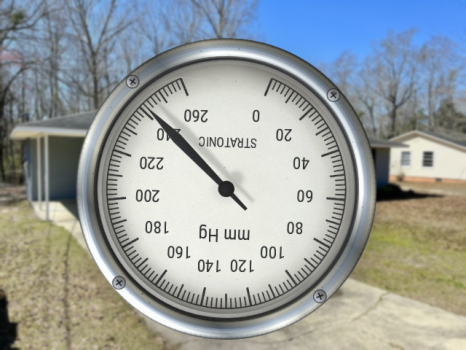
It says 242 mmHg
